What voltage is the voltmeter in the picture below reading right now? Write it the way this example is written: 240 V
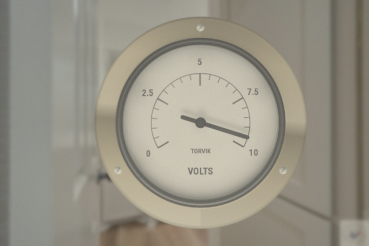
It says 9.5 V
